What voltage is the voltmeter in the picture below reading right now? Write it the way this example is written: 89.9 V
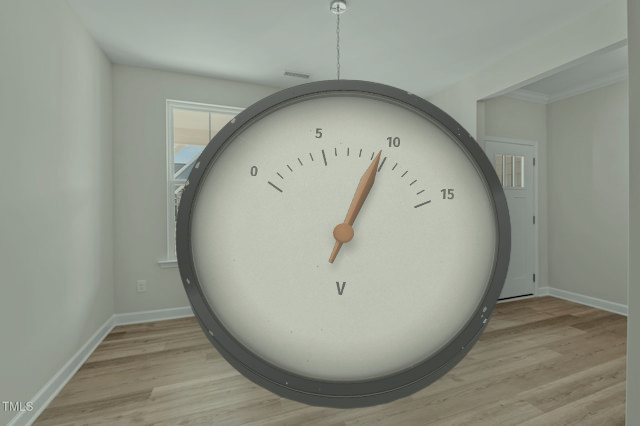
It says 9.5 V
